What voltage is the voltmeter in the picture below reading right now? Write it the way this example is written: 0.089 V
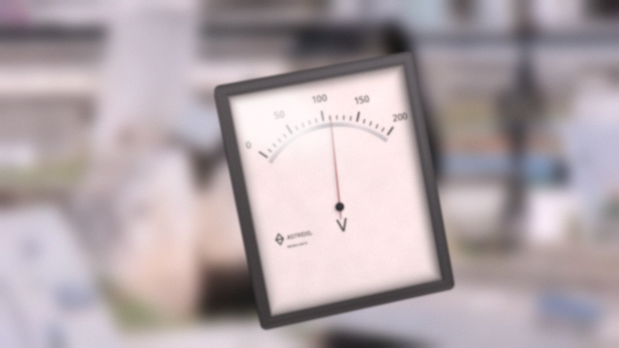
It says 110 V
